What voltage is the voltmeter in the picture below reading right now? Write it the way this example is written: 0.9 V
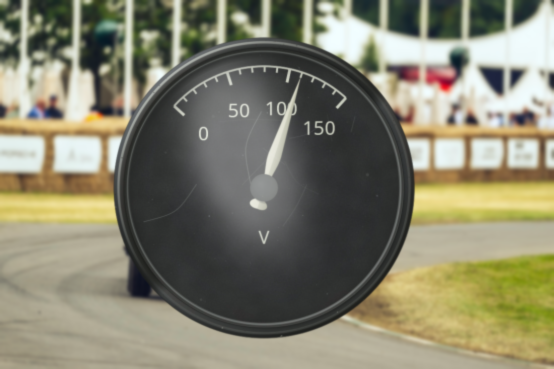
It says 110 V
